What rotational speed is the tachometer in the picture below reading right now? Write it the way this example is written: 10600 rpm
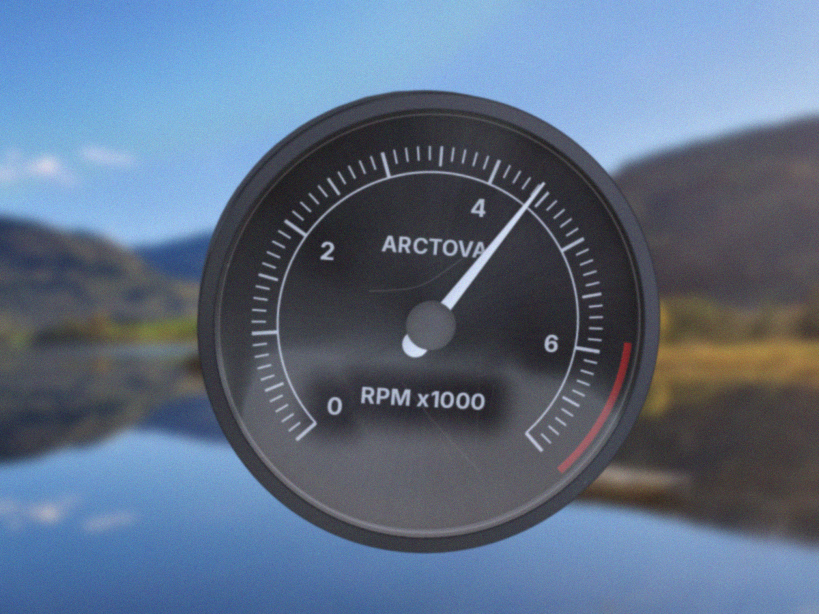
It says 4400 rpm
